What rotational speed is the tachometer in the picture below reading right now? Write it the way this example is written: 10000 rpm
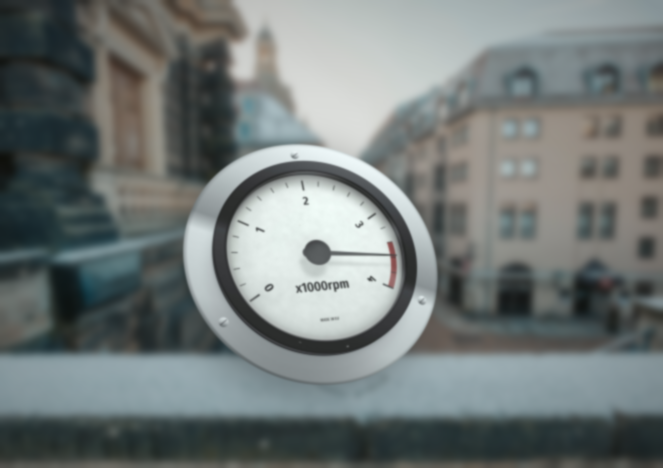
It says 3600 rpm
